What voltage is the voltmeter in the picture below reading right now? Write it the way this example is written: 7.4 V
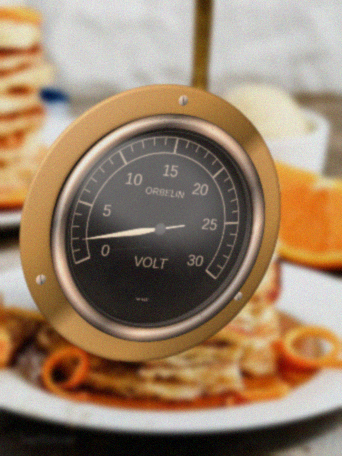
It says 2 V
